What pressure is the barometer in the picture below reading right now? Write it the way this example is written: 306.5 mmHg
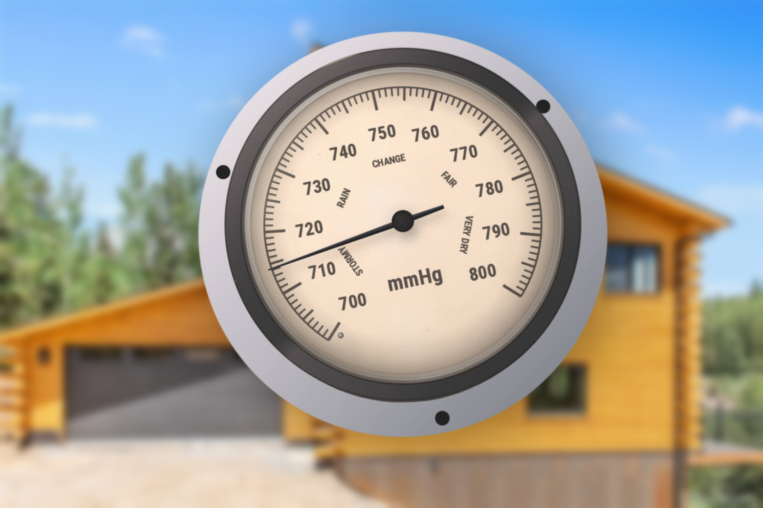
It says 714 mmHg
